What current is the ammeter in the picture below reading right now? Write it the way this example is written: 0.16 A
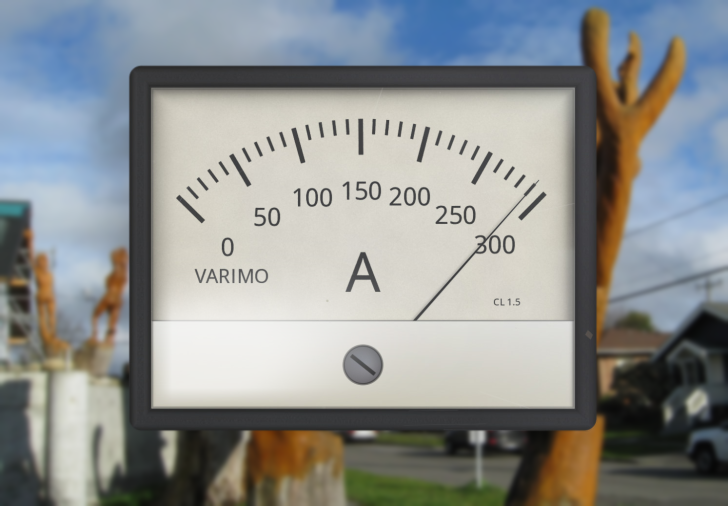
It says 290 A
